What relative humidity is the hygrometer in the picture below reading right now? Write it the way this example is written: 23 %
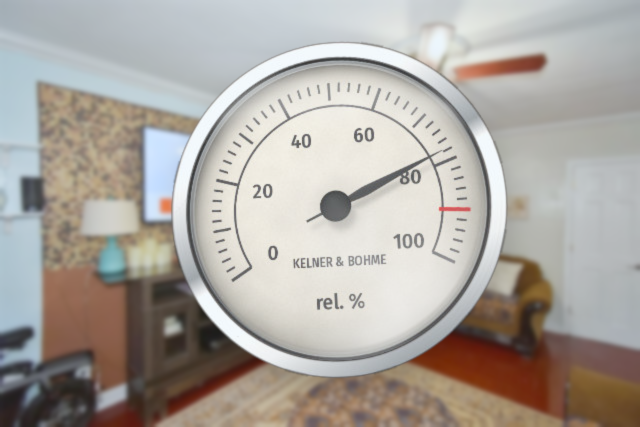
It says 78 %
